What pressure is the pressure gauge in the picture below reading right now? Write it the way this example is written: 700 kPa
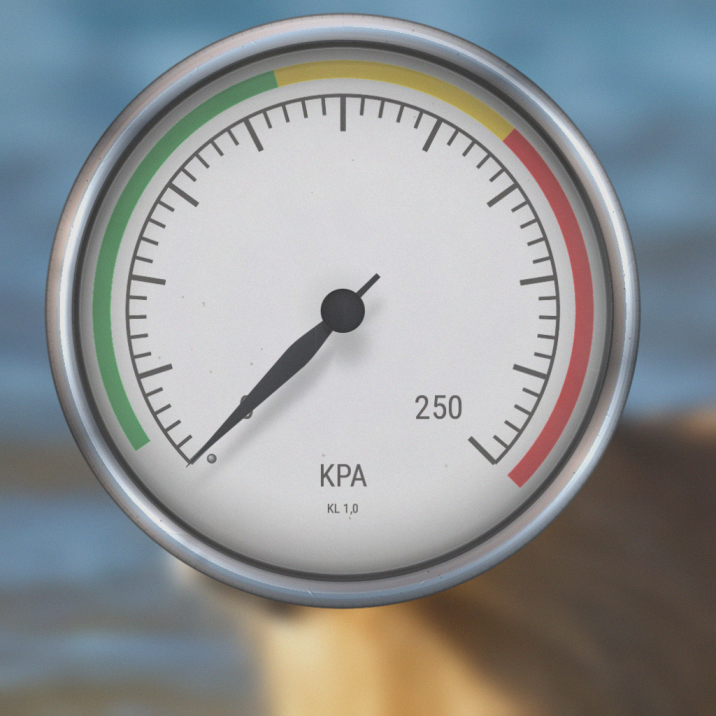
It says 0 kPa
